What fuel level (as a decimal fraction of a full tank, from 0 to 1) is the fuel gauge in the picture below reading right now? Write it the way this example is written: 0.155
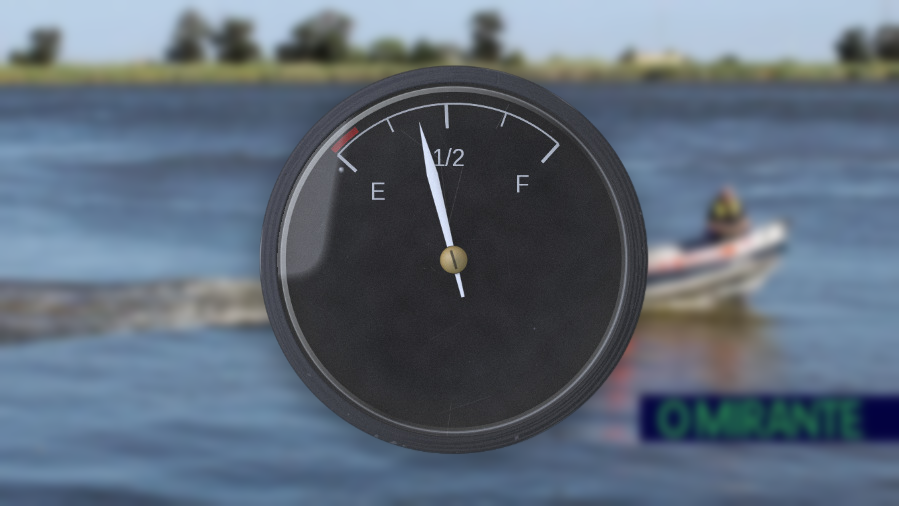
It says 0.375
